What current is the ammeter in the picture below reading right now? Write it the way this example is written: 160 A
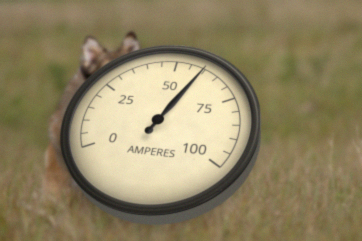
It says 60 A
